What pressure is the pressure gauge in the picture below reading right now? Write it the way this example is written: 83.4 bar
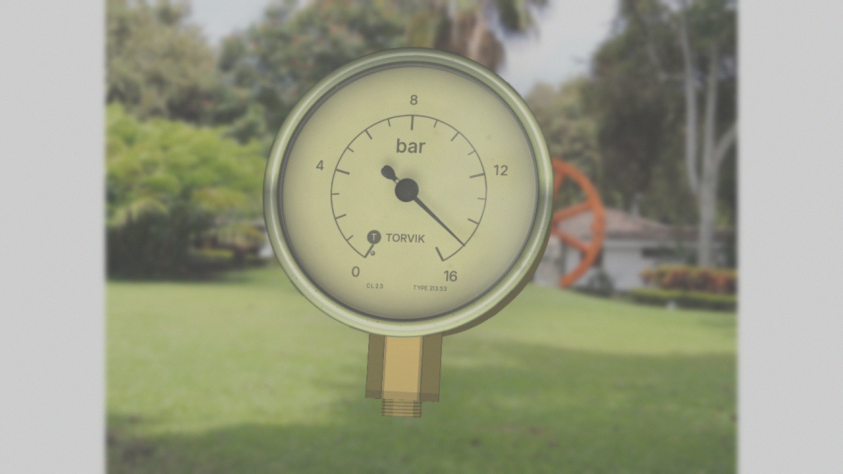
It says 15 bar
